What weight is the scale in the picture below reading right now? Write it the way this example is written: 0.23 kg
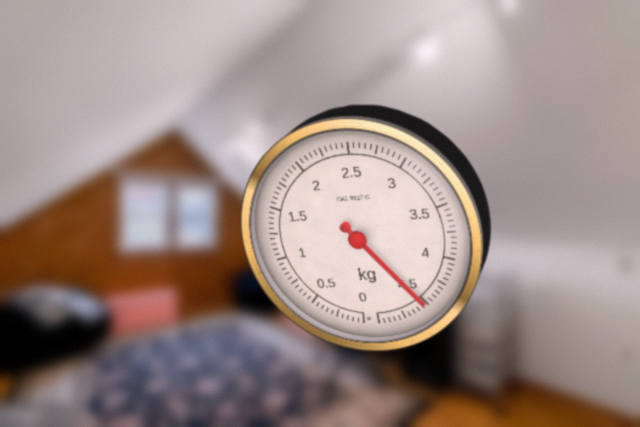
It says 4.5 kg
